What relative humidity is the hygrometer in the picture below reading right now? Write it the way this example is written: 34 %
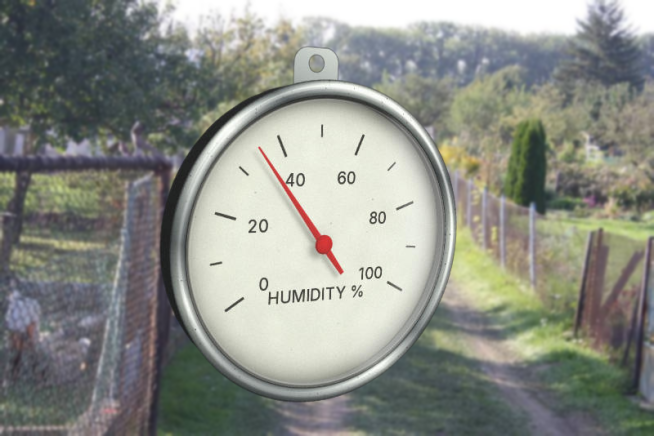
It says 35 %
